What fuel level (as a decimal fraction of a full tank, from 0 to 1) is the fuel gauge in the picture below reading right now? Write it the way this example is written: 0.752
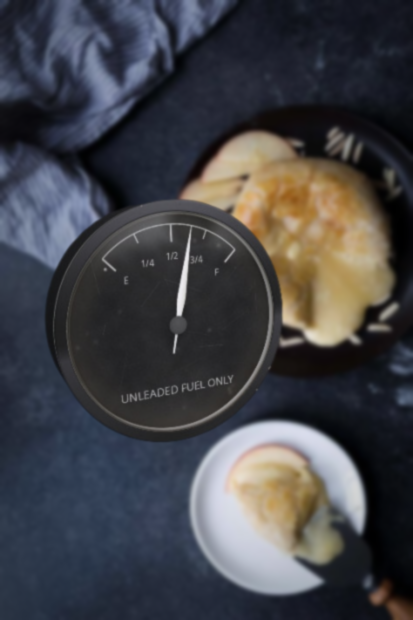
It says 0.625
